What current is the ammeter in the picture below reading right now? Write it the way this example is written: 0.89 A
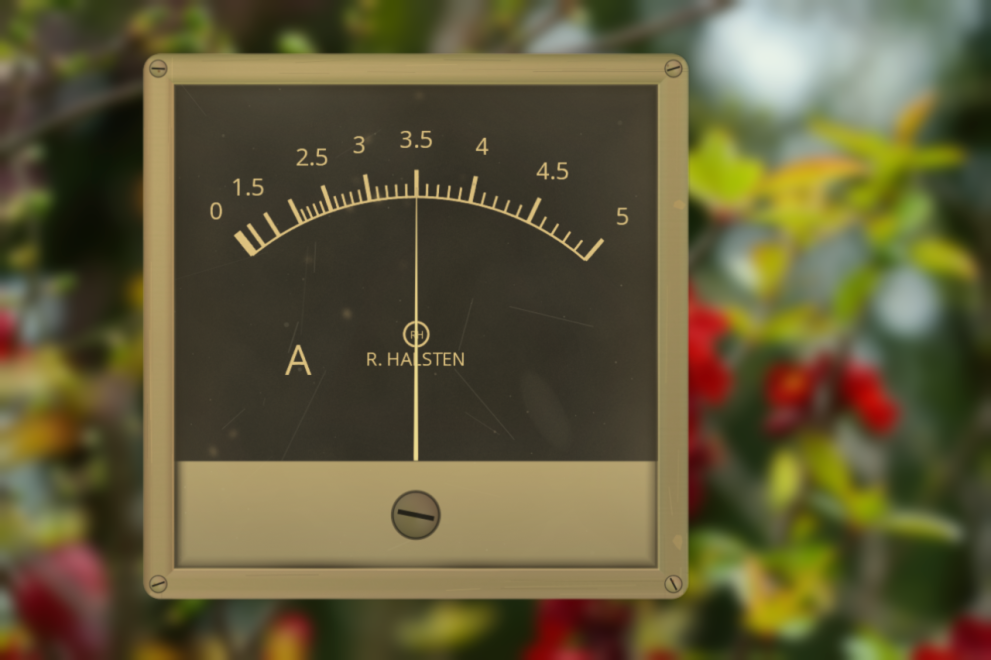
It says 3.5 A
